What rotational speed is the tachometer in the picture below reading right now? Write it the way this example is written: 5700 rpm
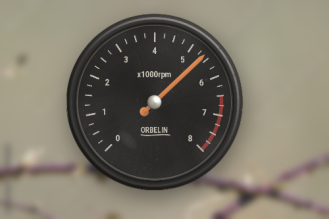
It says 5375 rpm
